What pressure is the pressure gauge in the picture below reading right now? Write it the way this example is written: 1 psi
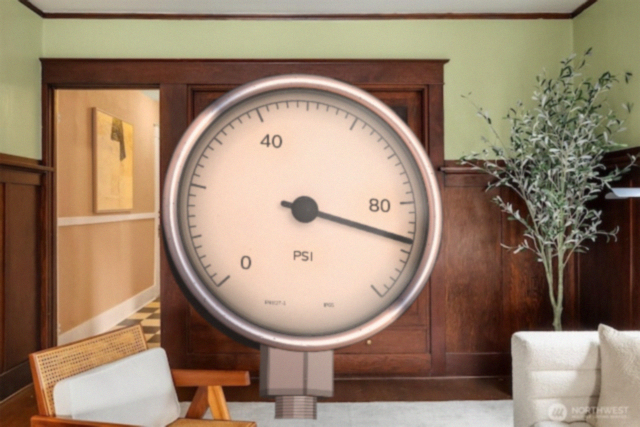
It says 88 psi
